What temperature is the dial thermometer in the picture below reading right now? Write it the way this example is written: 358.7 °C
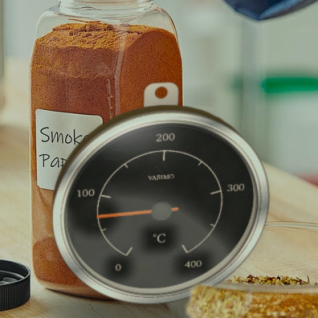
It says 75 °C
